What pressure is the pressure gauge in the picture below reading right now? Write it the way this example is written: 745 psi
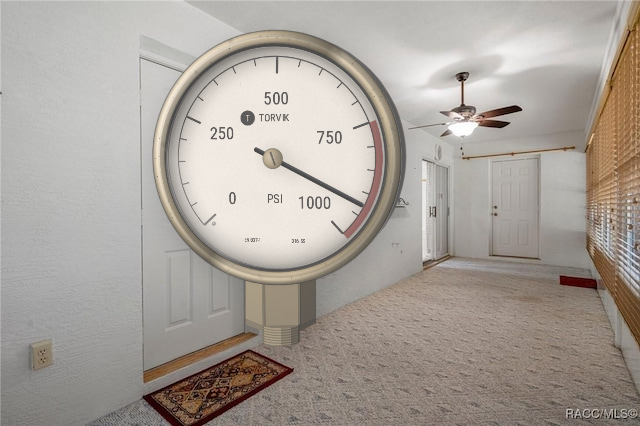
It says 925 psi
